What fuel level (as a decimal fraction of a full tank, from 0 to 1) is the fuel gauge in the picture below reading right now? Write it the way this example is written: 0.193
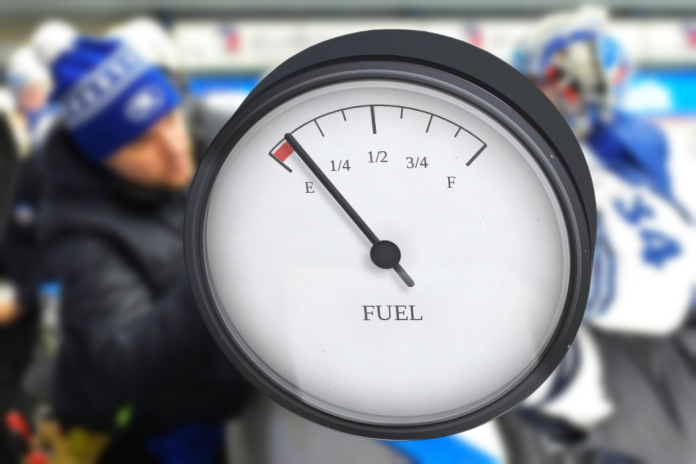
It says 0.125
